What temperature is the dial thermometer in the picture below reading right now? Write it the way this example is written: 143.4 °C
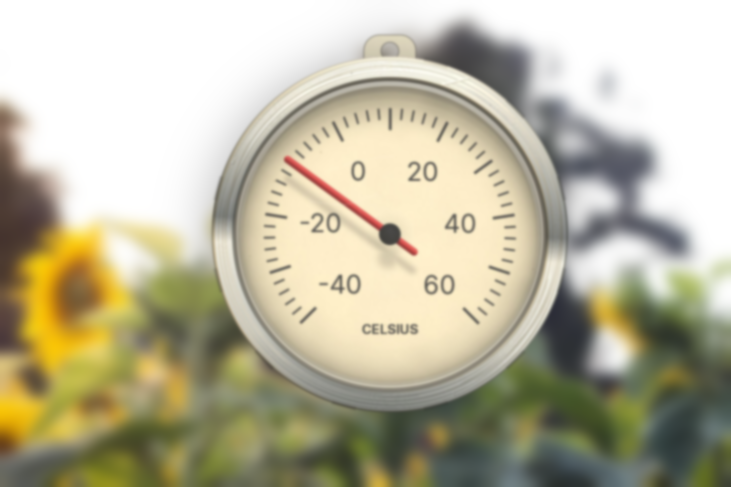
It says -10 °C
